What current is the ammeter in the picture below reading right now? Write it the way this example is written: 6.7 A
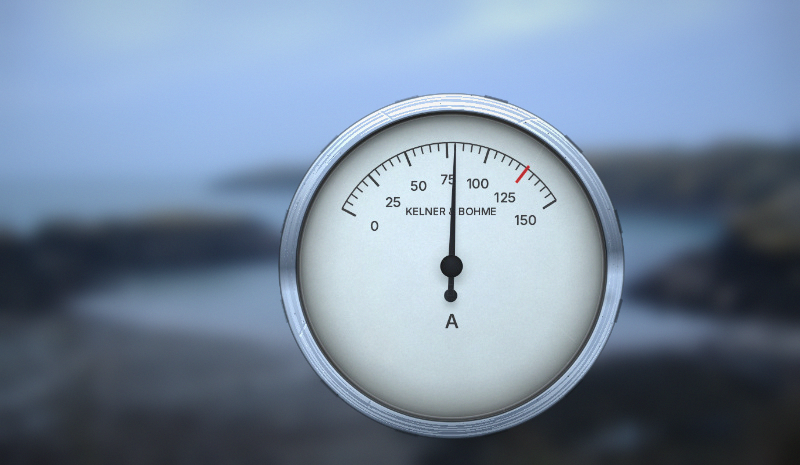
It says 80 A
